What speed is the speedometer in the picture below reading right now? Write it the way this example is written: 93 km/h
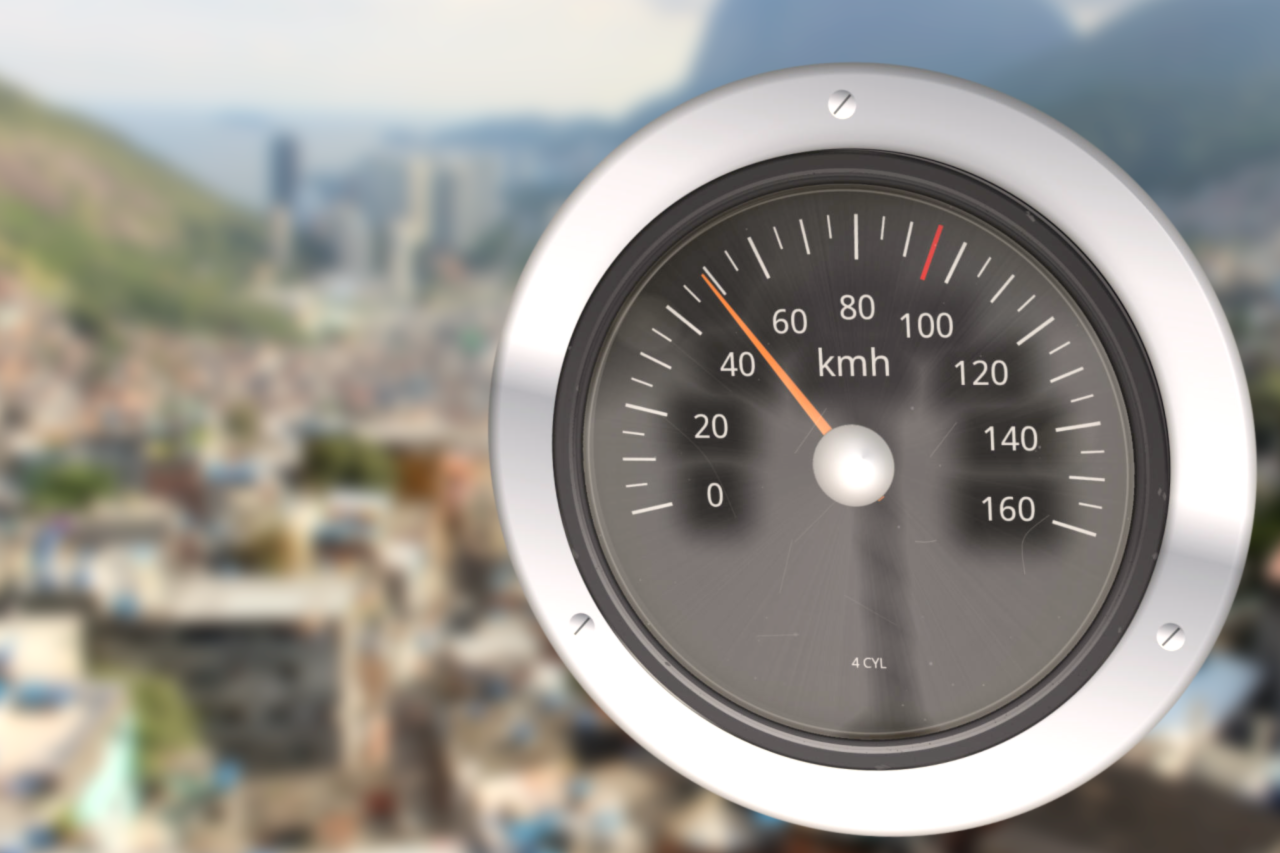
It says 50 km/h
